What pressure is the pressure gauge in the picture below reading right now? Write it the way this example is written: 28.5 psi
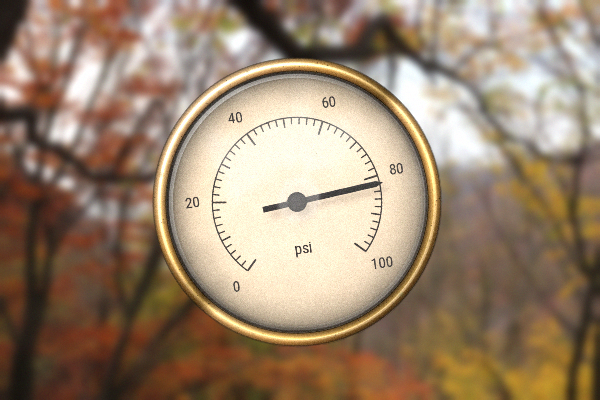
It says 82 psi
